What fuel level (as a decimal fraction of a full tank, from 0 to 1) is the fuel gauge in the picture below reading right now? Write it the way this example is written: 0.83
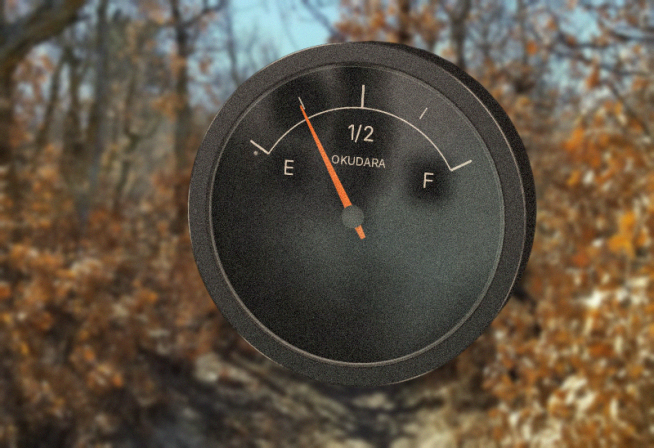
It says 0.25
